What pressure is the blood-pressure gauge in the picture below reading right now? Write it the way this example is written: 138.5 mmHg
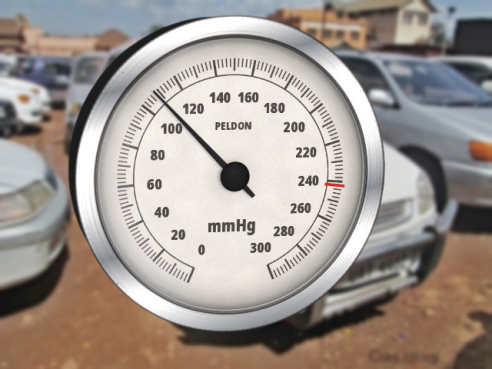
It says 108 mmHg
